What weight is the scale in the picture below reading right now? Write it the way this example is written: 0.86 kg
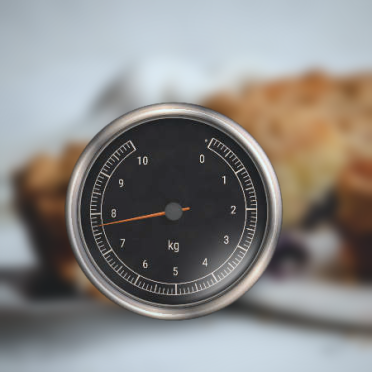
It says 7.7 kg
